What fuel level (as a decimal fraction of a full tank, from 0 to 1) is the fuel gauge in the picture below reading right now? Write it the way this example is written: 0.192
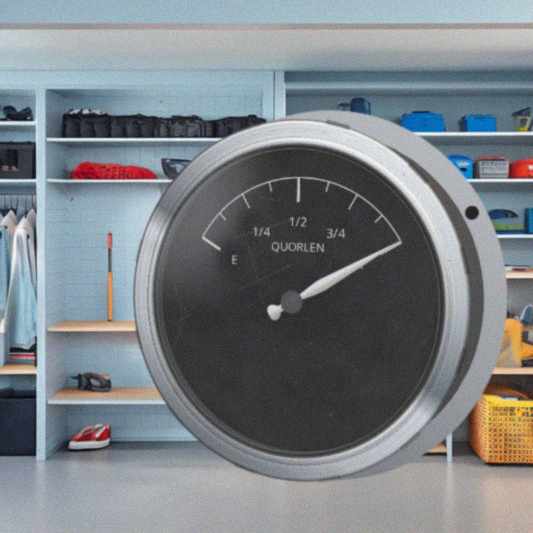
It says 1
